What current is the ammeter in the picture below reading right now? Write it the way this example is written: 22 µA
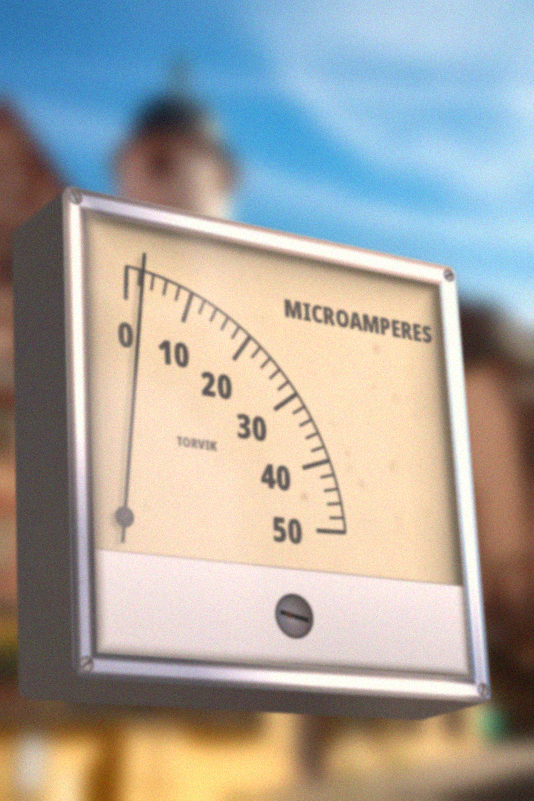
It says 2 µA
